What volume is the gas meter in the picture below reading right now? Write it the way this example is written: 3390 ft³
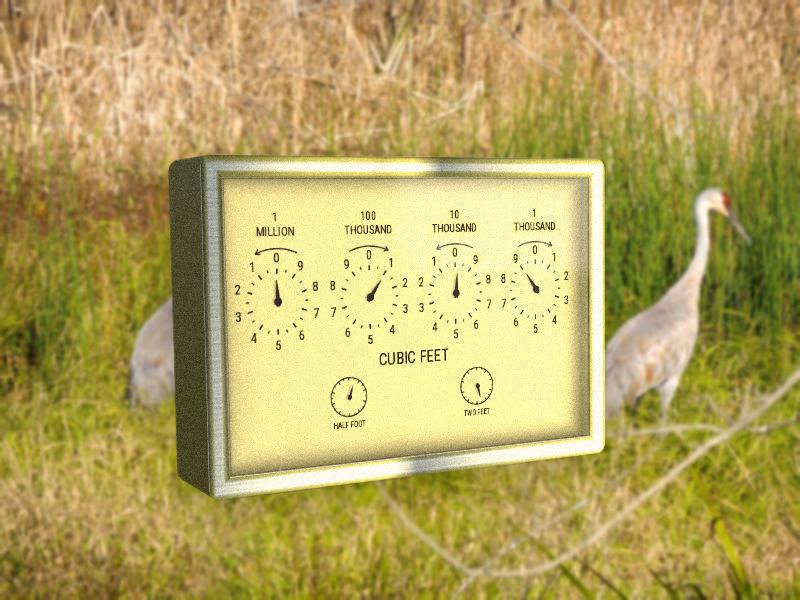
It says 9900 ft³
